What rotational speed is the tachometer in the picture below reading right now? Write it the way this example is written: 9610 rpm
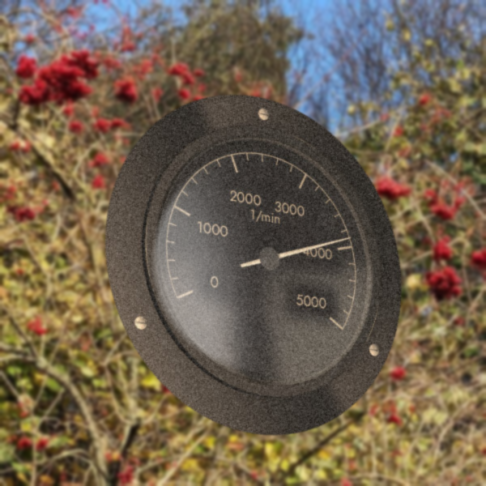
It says 3900 rpm
